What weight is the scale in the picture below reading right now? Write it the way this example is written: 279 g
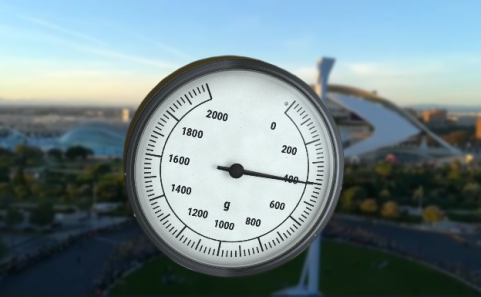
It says 400 g
